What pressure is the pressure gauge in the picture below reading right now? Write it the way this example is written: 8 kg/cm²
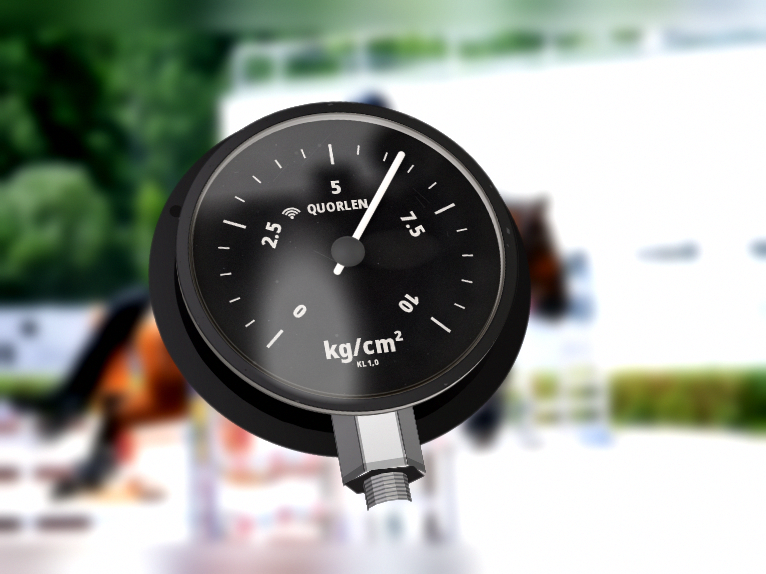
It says 6.25 kg/cm²
